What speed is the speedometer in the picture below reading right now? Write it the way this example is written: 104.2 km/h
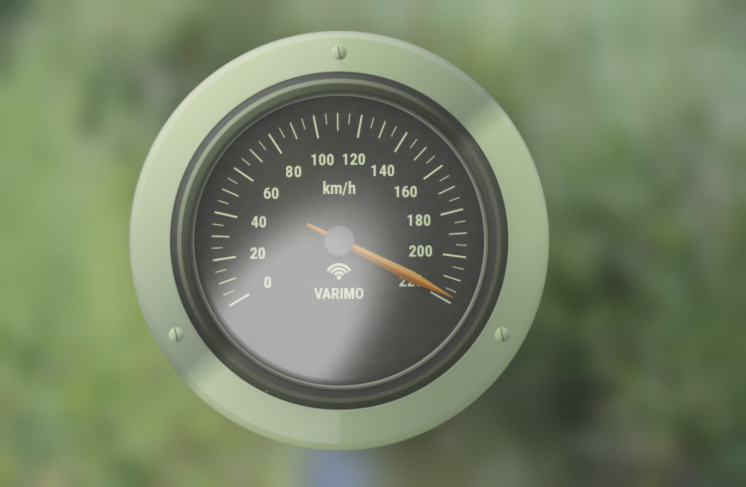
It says 217.5 km/h
